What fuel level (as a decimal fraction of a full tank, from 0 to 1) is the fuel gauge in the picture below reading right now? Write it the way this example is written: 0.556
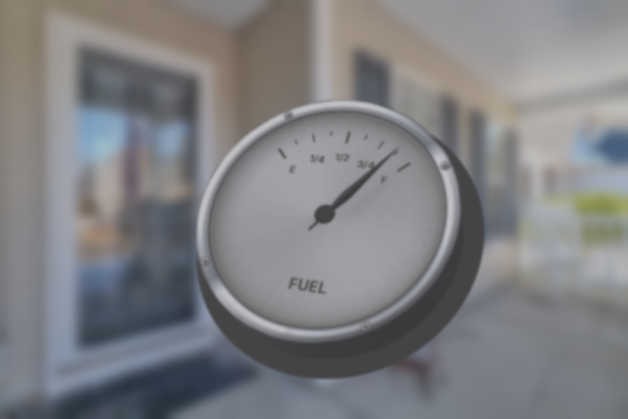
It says 0.875
